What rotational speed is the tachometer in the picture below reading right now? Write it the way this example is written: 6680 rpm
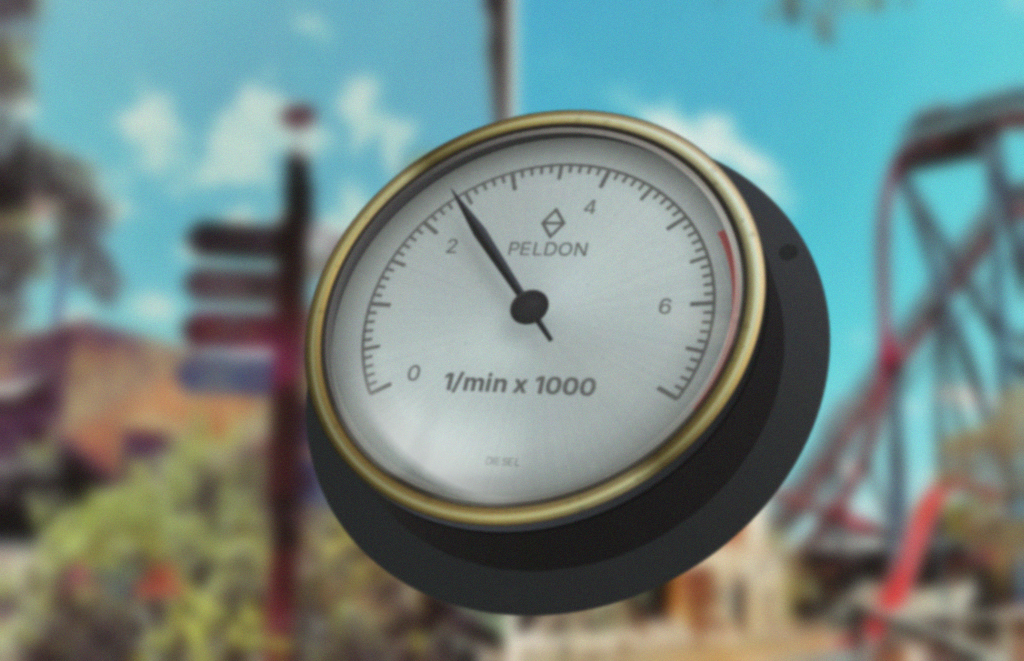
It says 2400 rpm
